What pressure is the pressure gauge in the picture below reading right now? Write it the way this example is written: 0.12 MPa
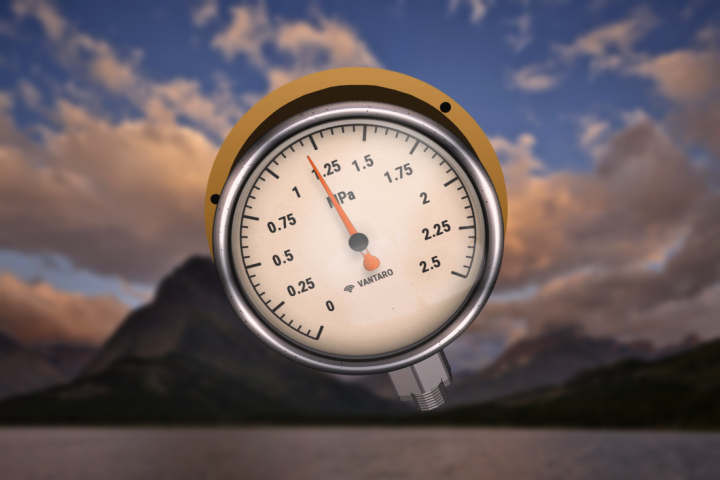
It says 1.2 MPa
